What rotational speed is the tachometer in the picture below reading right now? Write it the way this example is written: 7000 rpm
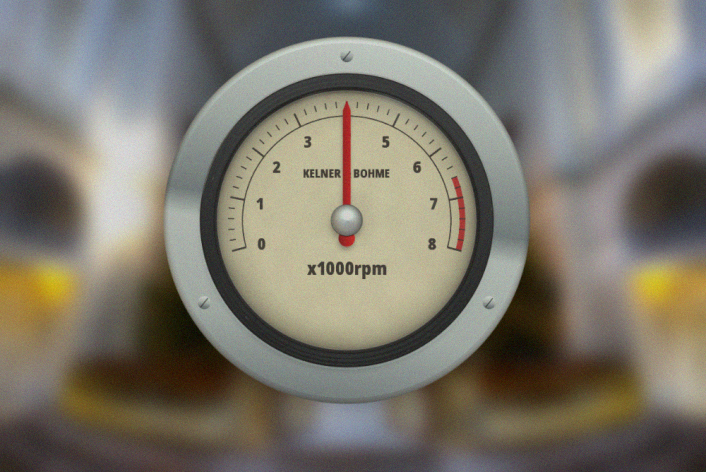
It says 4000 rpm
